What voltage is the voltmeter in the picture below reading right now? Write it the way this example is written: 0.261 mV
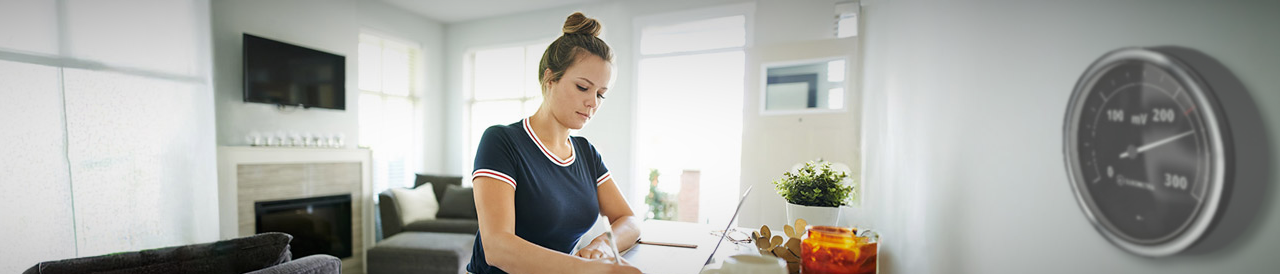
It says 240 mV
